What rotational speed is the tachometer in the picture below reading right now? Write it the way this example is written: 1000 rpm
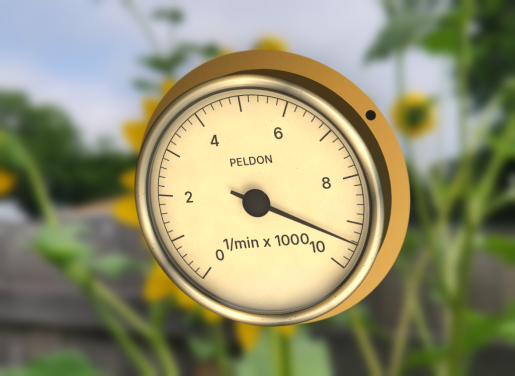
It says 9400 rpm
